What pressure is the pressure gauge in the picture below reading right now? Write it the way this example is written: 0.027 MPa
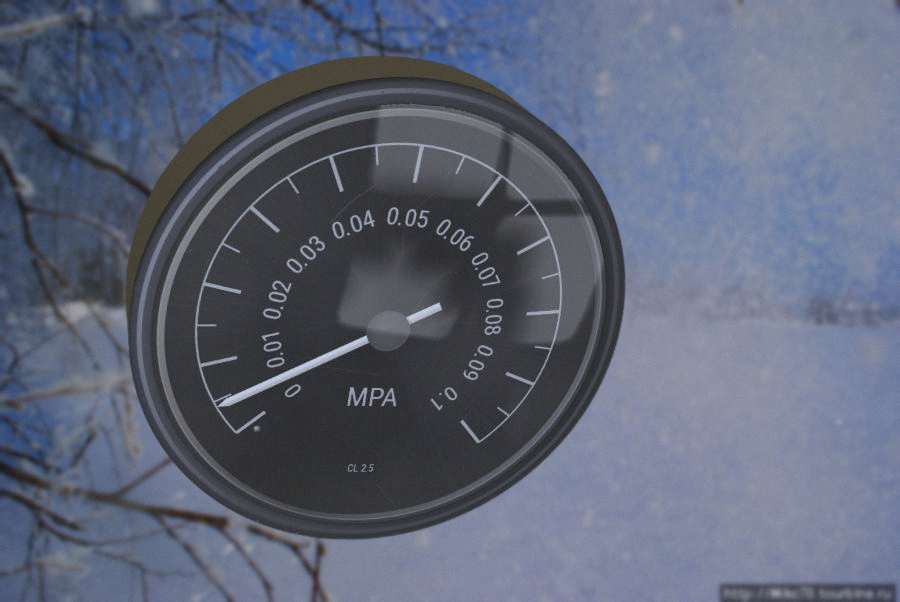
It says 0.005 MPa
